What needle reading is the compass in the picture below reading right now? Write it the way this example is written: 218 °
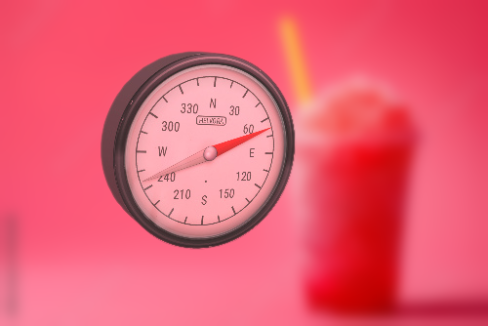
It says 67.5 °
